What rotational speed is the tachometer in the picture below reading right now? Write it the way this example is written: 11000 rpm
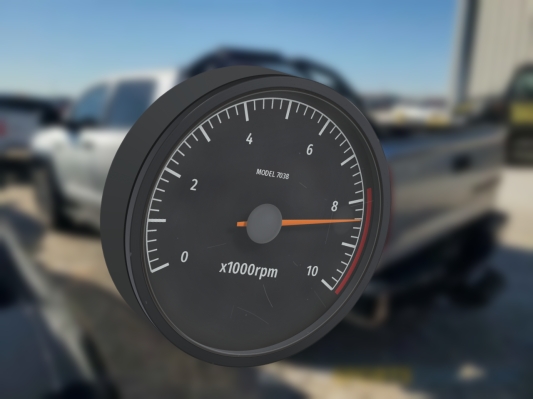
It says 8400 rpm
